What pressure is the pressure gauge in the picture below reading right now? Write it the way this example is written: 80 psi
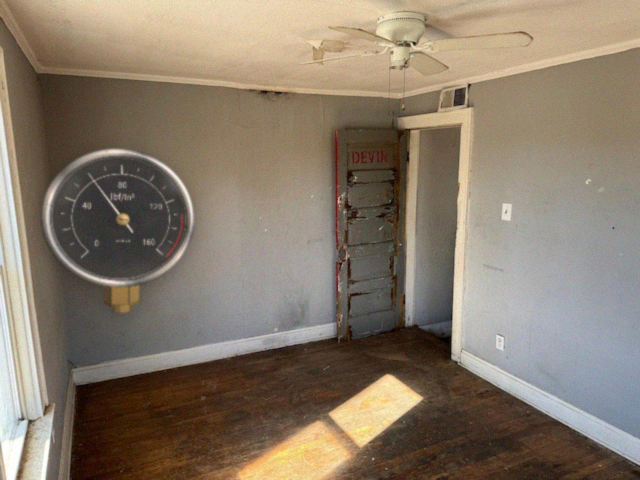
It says 60 psi
